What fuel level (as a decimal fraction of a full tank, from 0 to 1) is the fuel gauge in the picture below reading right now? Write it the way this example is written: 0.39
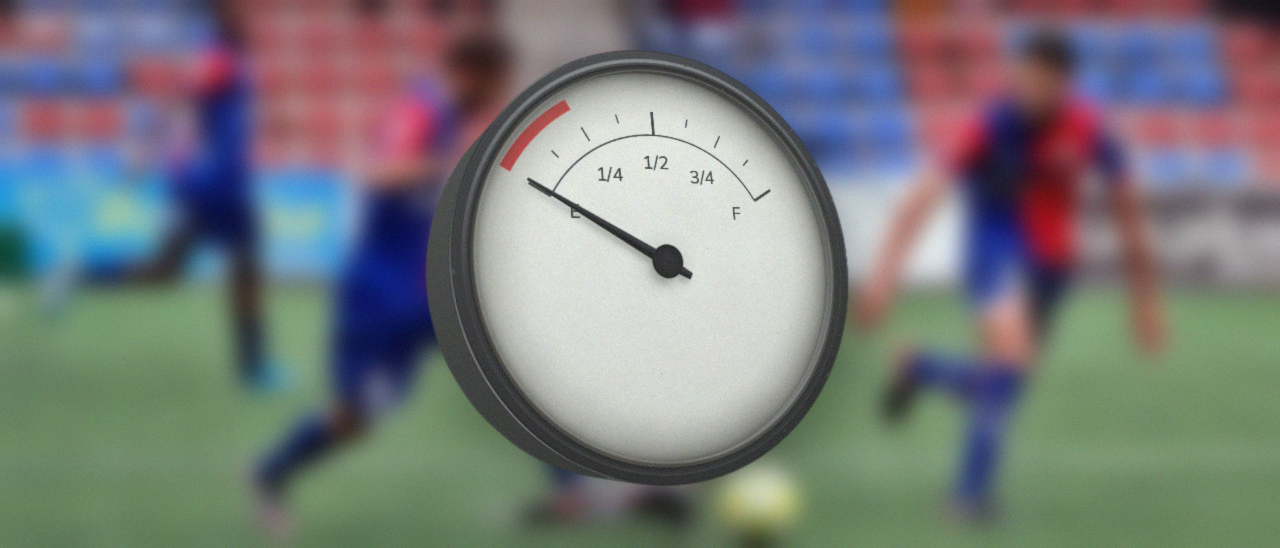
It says 0
